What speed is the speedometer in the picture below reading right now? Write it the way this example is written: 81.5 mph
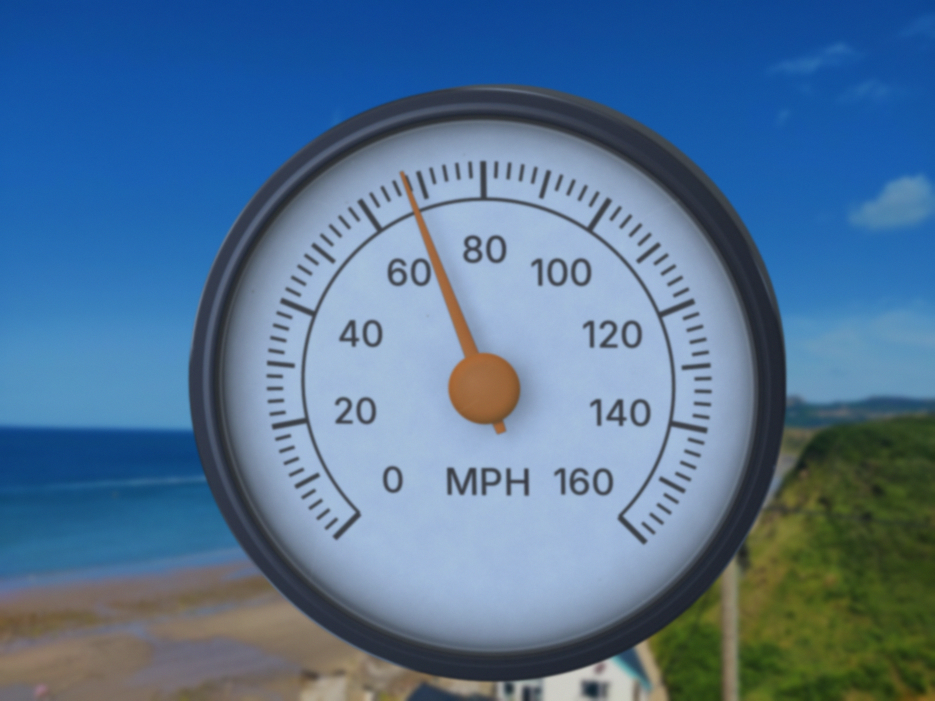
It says 68 mph
